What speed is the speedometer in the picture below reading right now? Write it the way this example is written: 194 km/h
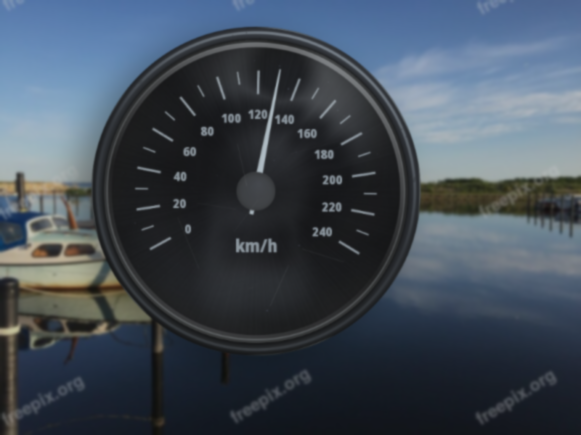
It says 130 km/h
